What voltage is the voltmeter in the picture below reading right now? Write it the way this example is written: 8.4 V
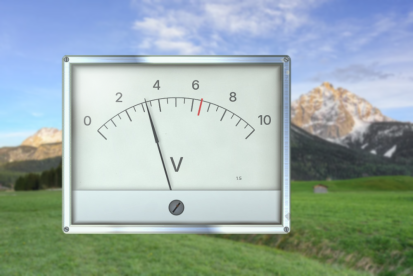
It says 3.25 V
